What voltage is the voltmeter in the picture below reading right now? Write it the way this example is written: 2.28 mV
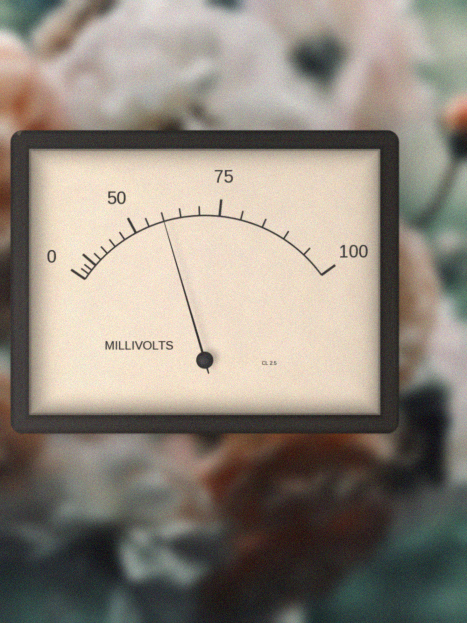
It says 60 mV
